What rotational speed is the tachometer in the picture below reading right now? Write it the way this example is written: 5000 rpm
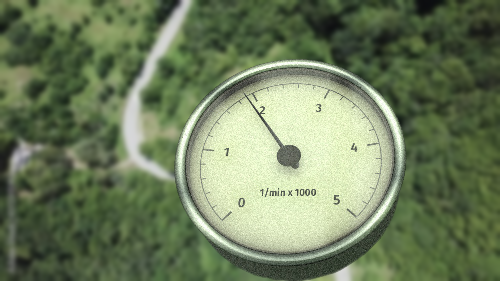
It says 1900 rpm
